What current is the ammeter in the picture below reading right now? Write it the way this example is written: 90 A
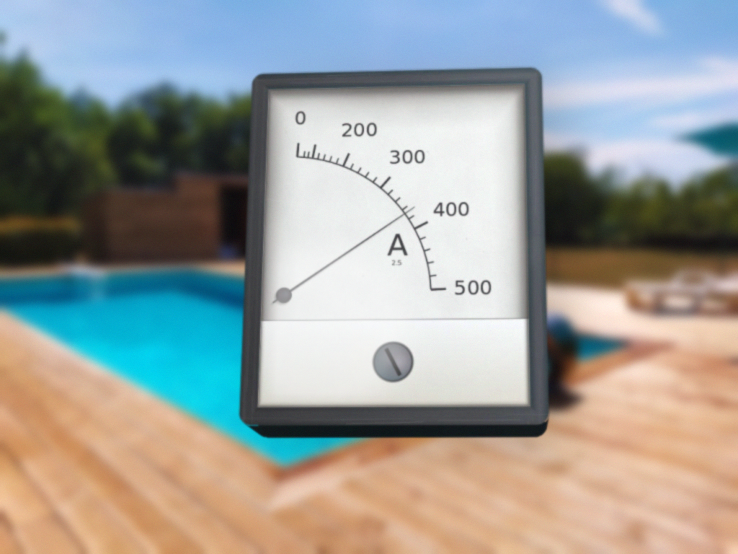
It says 370 A
